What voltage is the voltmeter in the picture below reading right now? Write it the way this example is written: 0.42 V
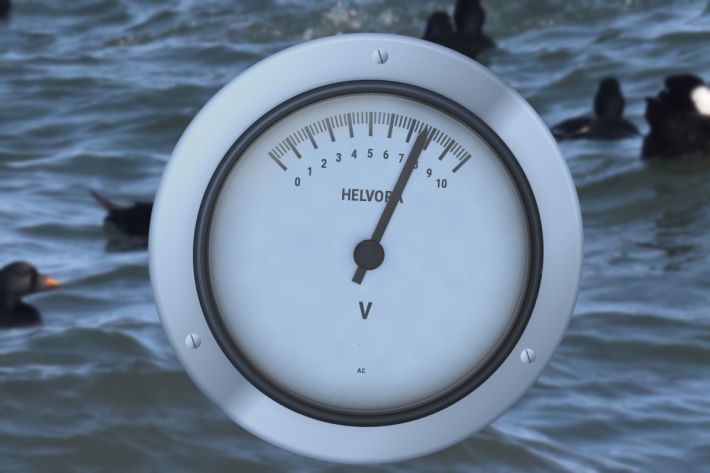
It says 7.6 V
